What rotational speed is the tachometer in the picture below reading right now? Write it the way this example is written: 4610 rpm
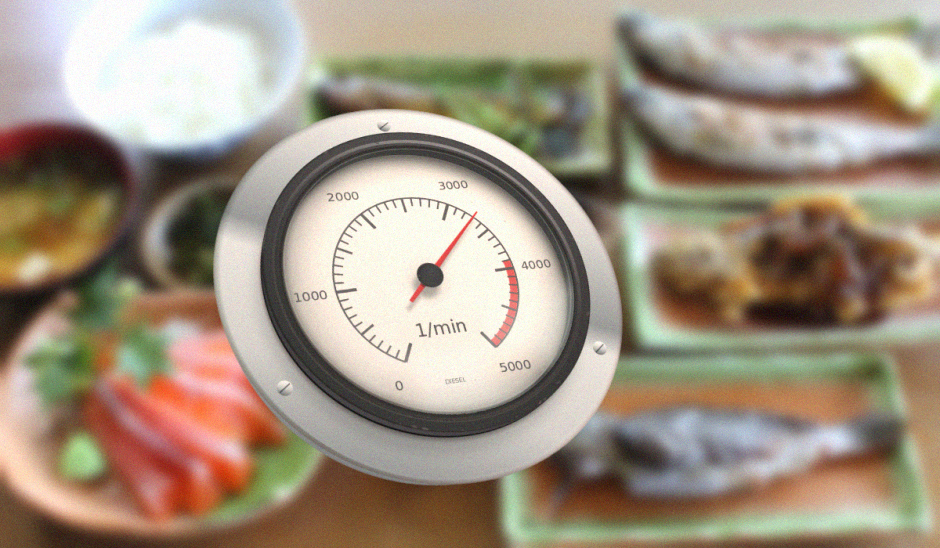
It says 3300 rpm
